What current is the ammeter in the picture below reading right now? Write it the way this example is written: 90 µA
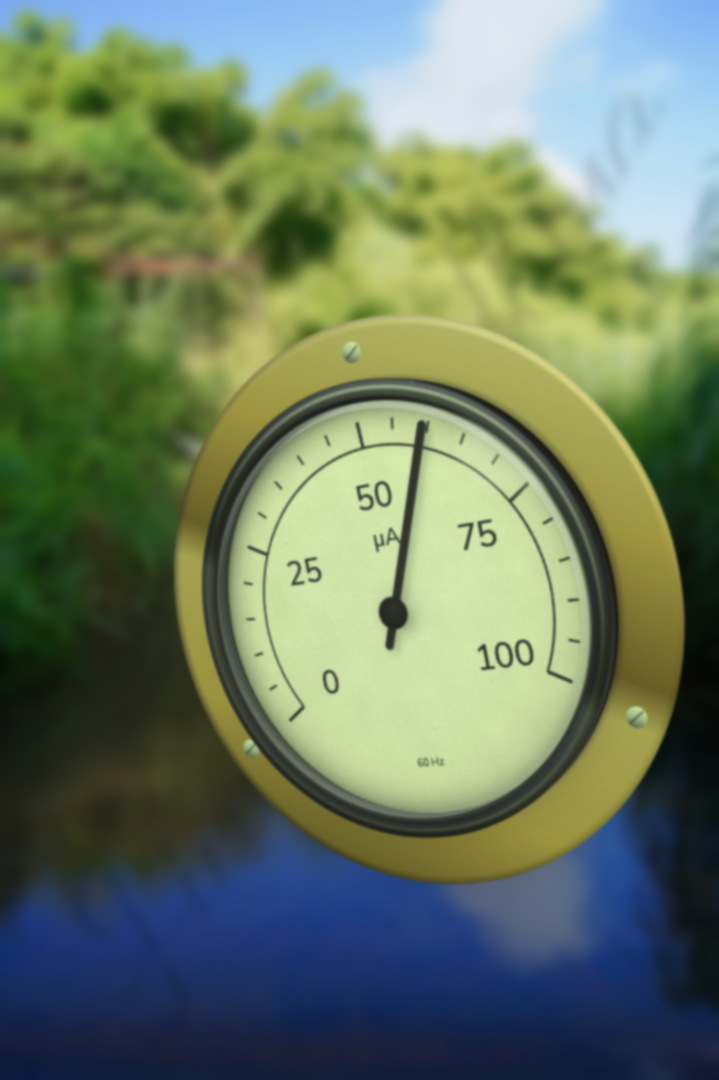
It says 60 µA
